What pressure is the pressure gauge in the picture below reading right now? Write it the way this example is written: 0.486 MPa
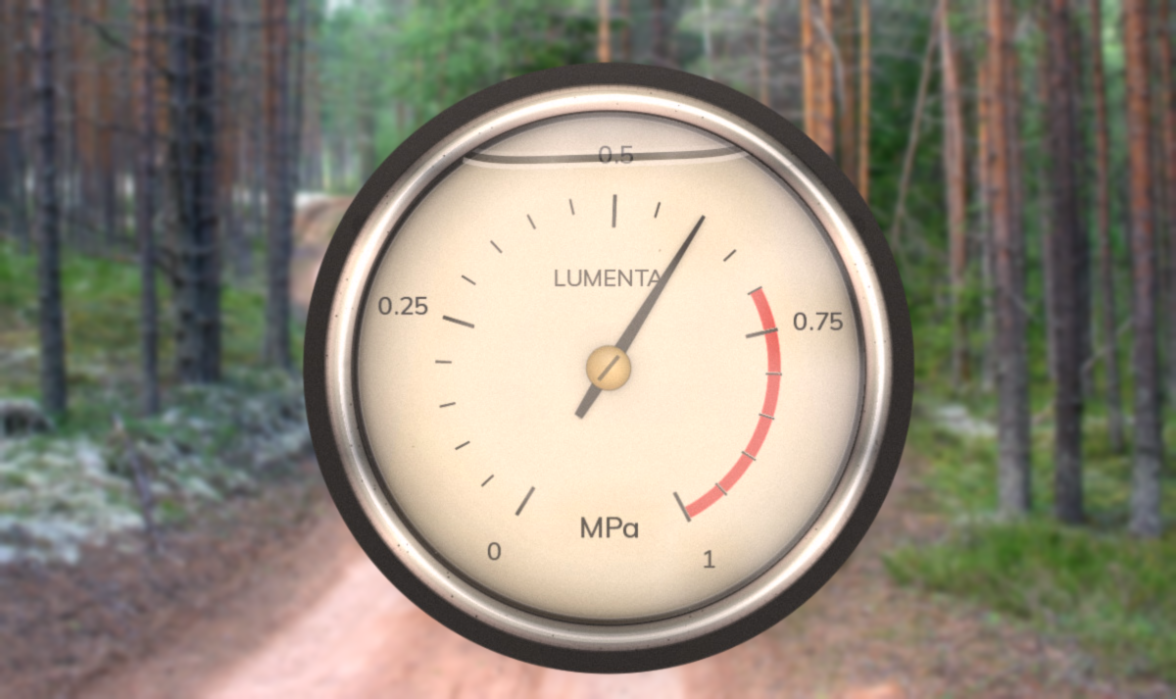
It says 0.6 MPa
